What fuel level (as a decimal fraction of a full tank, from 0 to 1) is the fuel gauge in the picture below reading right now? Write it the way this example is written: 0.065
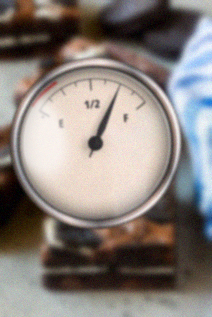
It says 0.75
